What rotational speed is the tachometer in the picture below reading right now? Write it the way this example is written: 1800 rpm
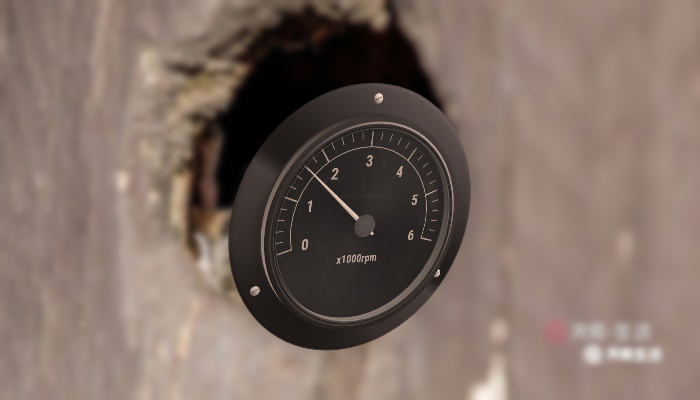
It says 1600 rpm
